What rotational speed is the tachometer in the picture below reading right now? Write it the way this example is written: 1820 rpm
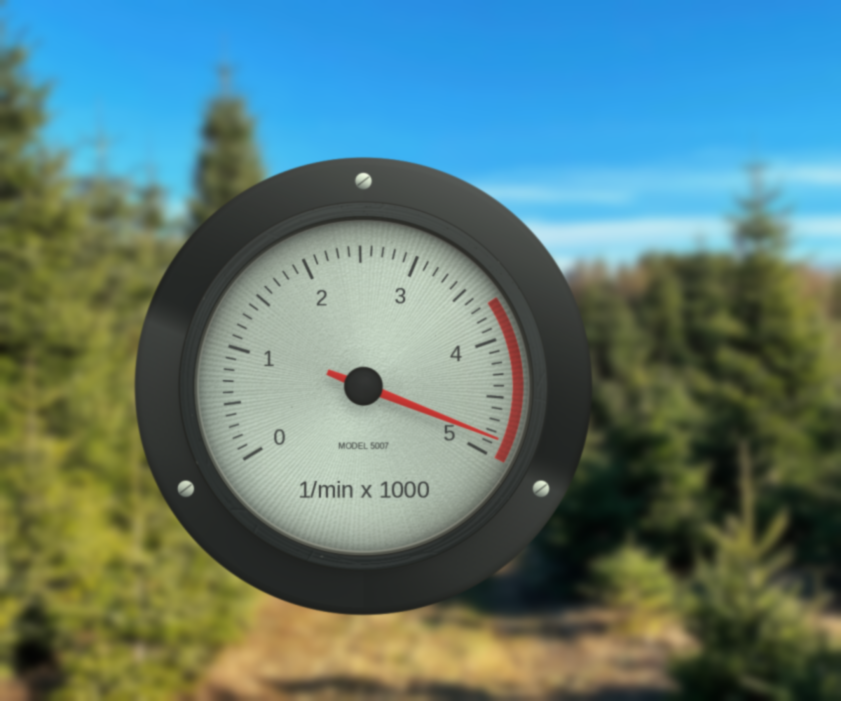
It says 4850 rpm
